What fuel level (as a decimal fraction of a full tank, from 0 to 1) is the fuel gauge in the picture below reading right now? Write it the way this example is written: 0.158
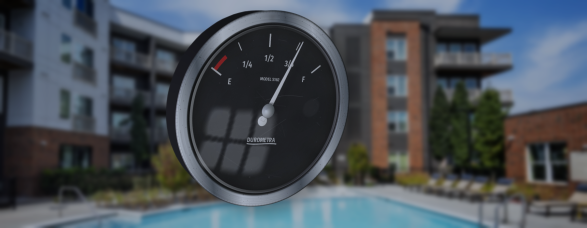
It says 0.75
